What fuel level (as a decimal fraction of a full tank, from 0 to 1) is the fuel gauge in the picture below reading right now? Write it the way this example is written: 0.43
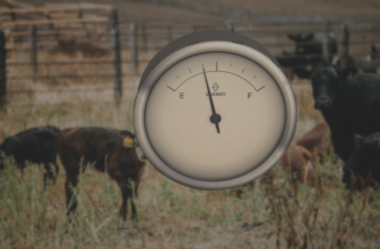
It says 0.375
